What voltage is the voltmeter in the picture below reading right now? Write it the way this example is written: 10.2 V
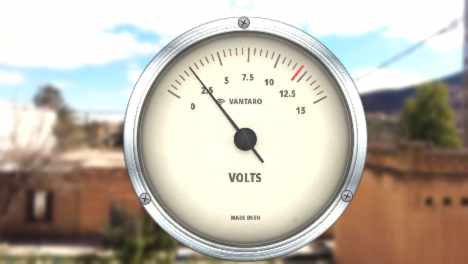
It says 2.5 V
